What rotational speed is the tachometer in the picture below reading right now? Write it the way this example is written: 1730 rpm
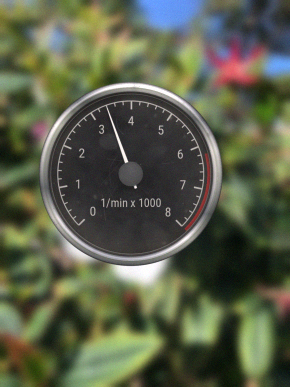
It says 3400 rpm
